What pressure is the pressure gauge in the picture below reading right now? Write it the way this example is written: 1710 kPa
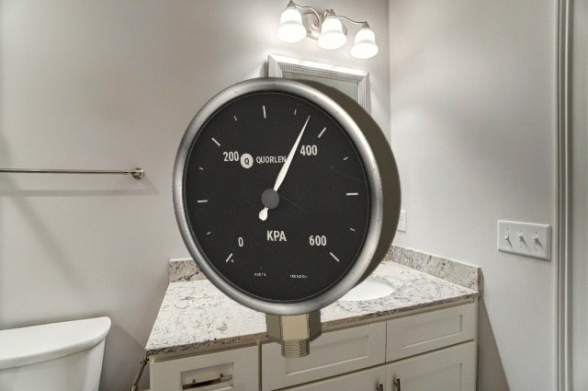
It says 375 kPa
